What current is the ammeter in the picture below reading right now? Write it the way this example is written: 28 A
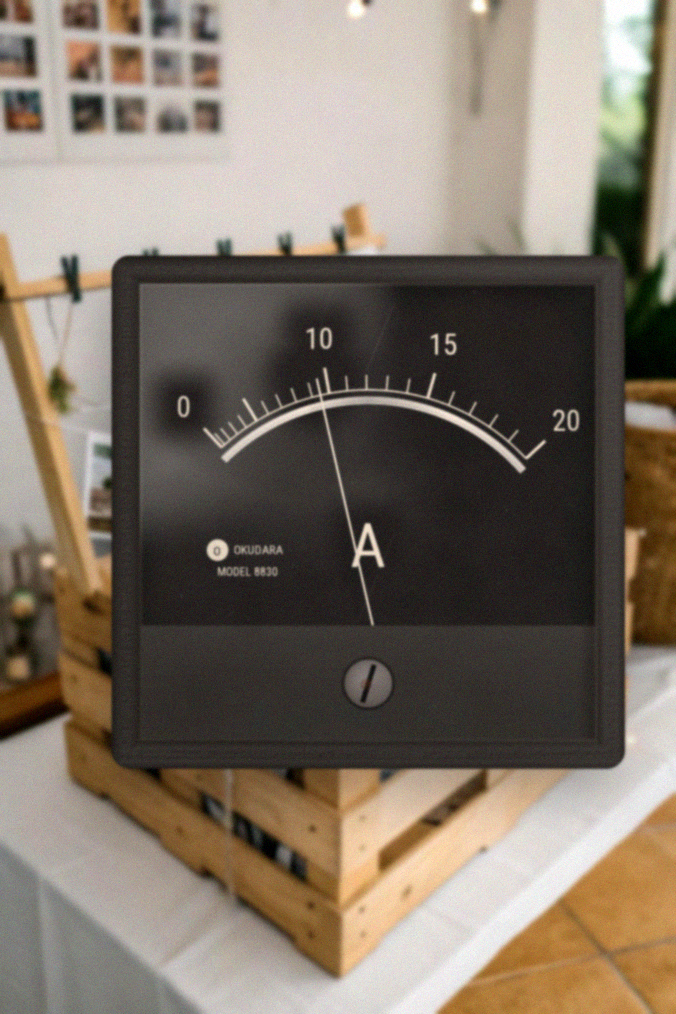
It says 9.5 A
